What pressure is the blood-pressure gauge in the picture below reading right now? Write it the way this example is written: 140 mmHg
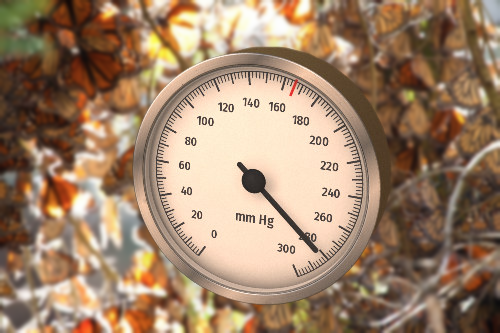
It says 280 mmHg
